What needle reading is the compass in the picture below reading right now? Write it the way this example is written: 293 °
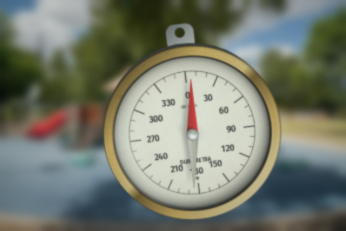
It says 5 °
